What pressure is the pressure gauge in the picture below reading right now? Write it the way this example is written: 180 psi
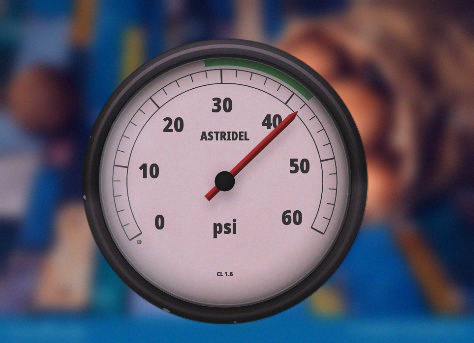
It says 42 psi
